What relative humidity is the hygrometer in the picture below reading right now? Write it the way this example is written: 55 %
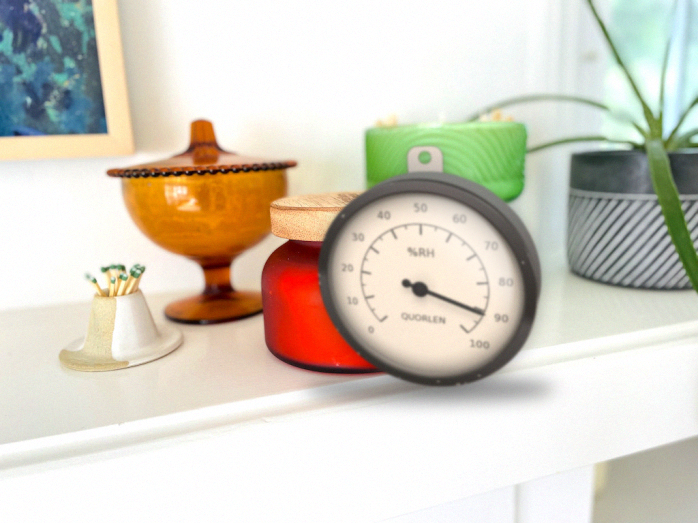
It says 90 %
